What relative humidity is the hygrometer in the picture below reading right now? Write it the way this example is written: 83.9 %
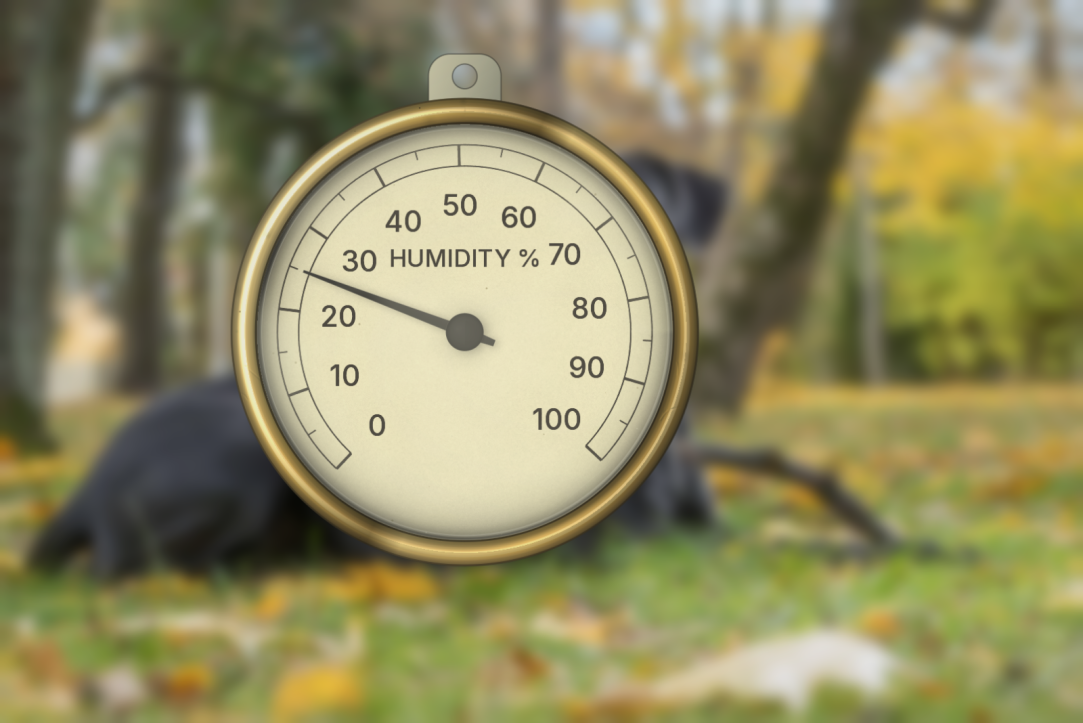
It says 25 %
